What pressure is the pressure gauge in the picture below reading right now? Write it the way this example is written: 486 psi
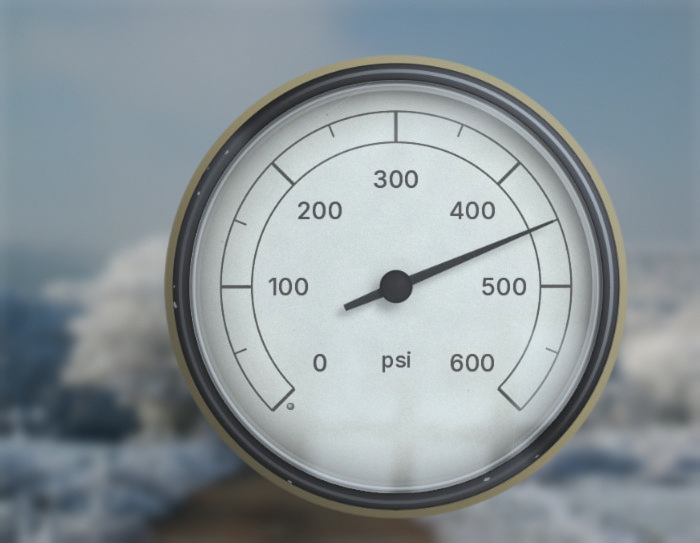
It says 450 psi
